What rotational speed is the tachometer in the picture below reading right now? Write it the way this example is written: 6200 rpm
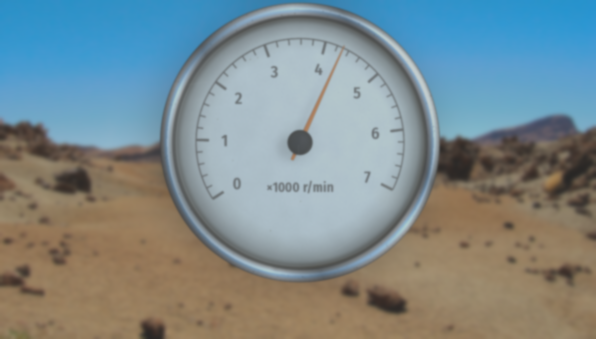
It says 4300 rpm
